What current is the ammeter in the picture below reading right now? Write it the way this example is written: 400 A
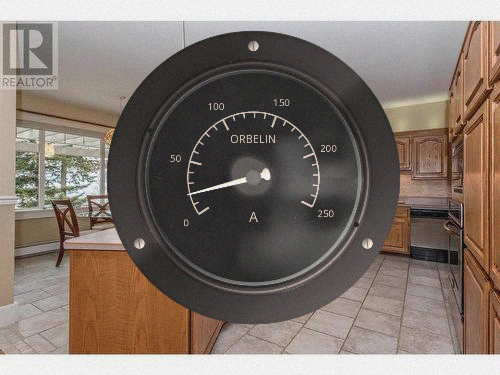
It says 20 A
